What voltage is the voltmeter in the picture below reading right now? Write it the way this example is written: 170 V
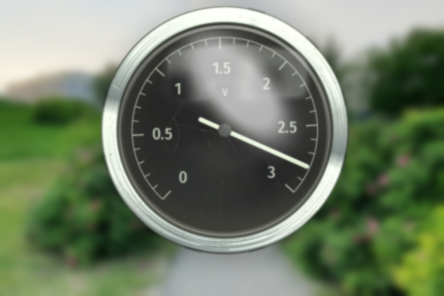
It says 2.8 V
